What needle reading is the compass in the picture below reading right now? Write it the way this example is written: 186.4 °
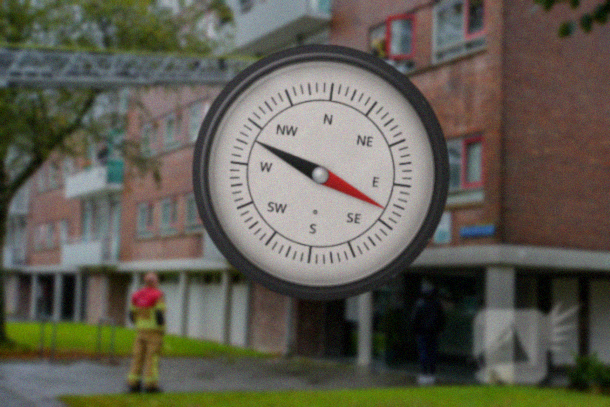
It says 110 °
